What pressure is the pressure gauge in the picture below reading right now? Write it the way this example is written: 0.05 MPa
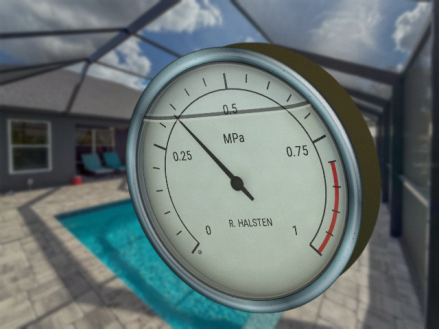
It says 0.35 MPa
